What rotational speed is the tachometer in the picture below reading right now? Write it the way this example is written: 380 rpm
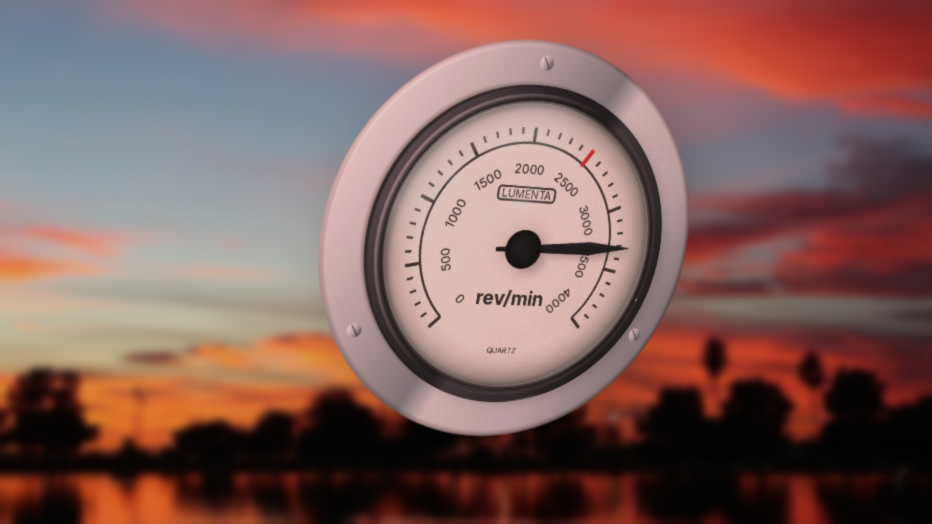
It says 3300 rpm
